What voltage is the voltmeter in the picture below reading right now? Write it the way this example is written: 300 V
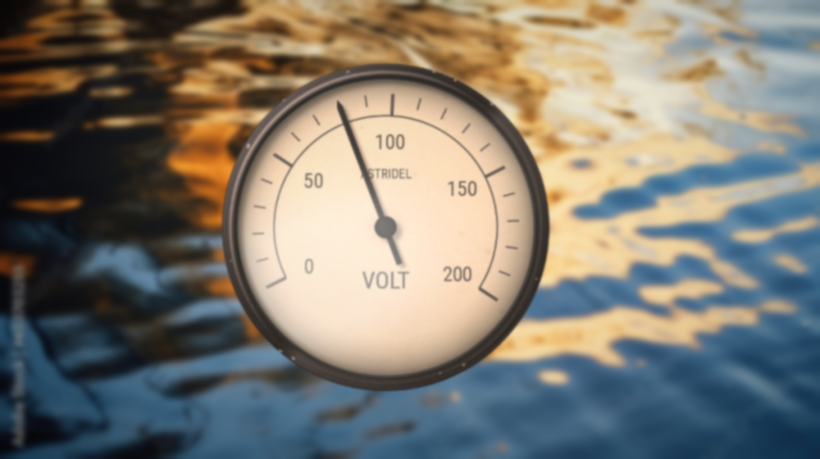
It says 80 V
